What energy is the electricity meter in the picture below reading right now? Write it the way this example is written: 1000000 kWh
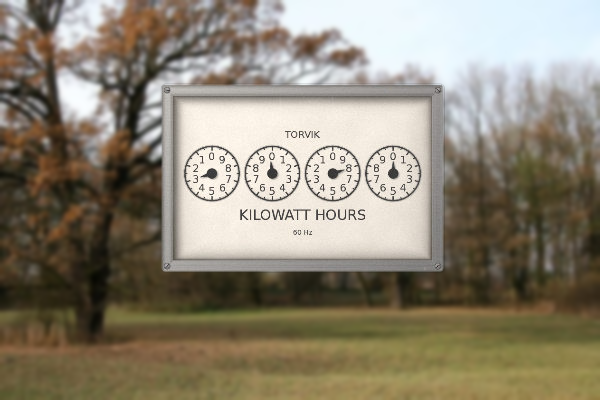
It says 2980 kWh
